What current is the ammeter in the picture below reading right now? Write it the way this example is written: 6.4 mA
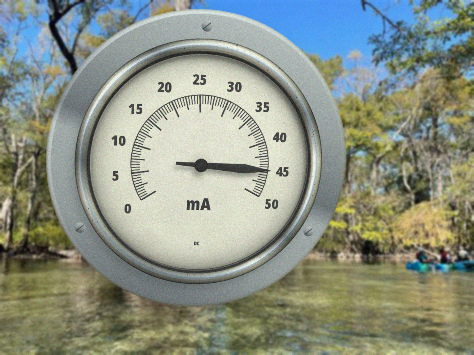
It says 45 mA
